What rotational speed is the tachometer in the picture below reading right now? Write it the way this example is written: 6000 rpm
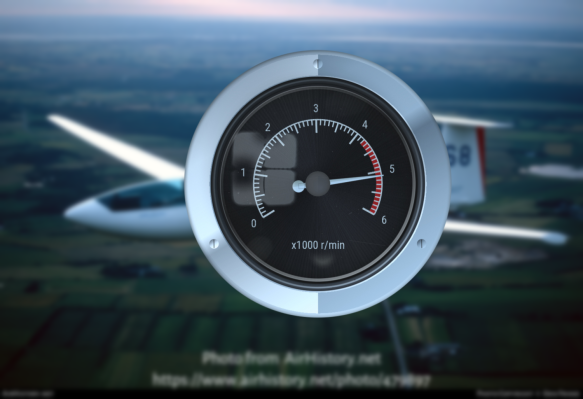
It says 5100 rpm
